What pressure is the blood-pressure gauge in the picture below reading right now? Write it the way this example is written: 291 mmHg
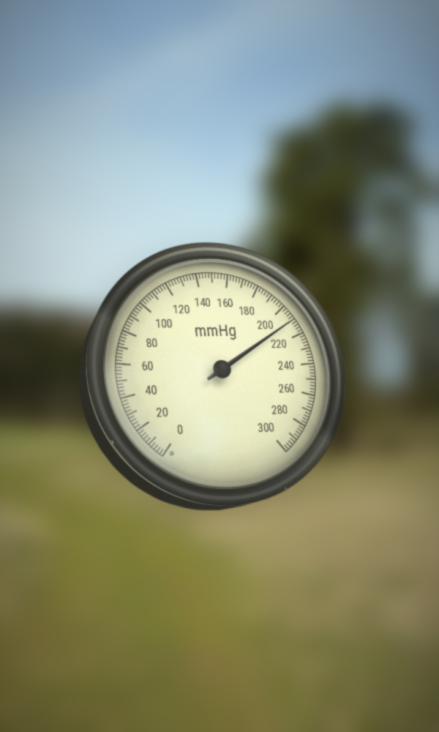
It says 210 mmHg
